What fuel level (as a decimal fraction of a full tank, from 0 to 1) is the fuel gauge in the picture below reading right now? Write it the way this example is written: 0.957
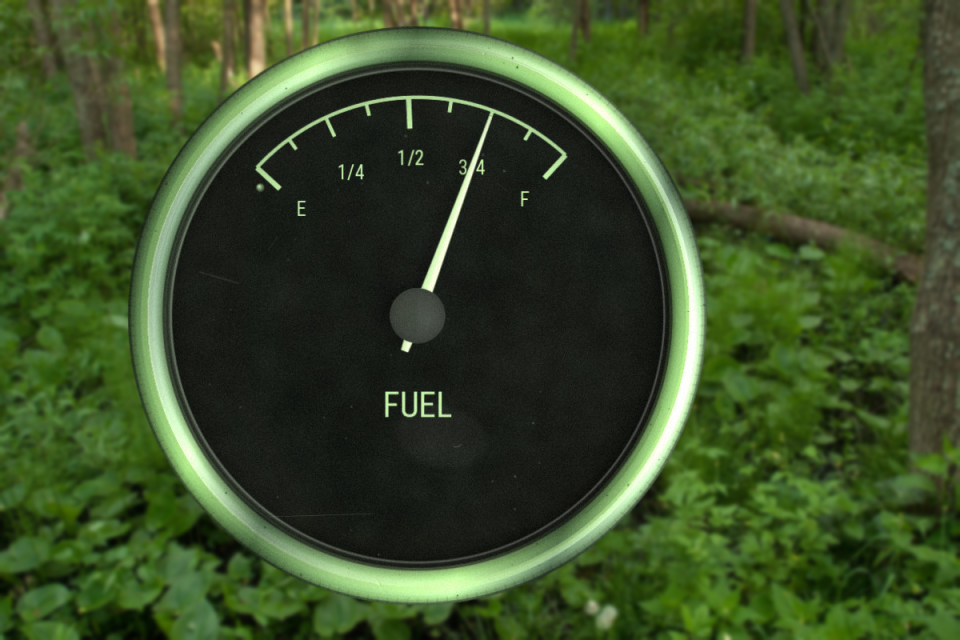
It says 0.75
